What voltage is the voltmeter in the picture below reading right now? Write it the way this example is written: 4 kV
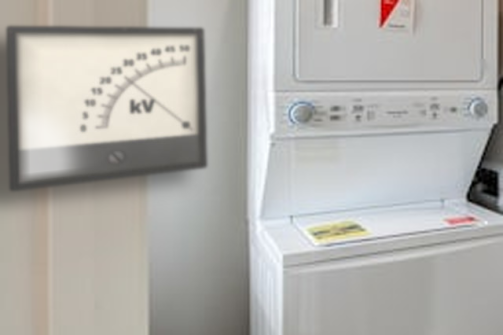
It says 25 kV
